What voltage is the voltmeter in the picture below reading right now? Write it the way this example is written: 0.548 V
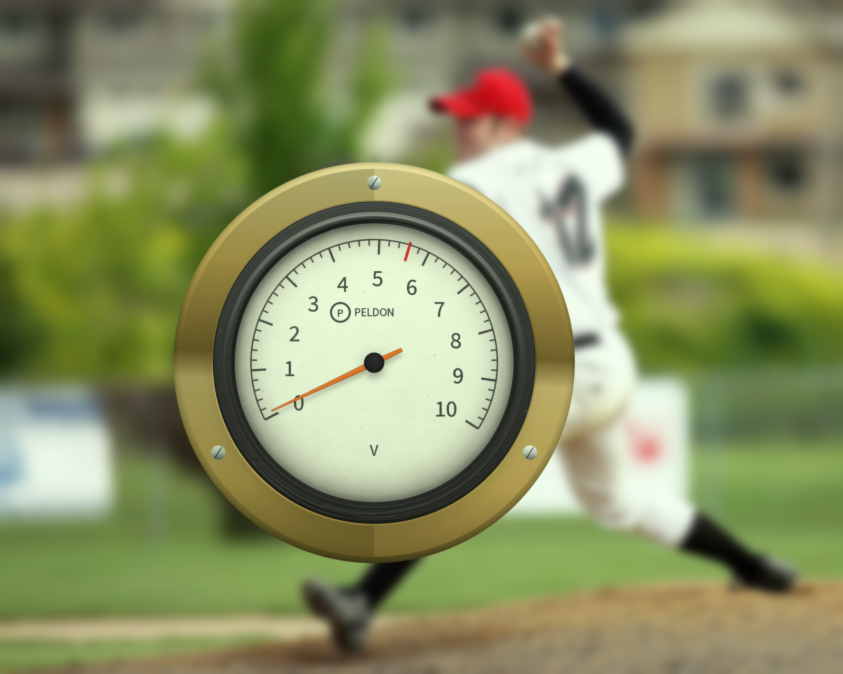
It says 0.1 V
